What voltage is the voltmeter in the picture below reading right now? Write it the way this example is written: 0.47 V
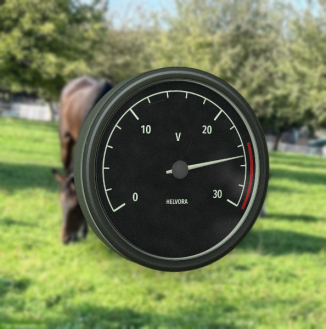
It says 25 V
